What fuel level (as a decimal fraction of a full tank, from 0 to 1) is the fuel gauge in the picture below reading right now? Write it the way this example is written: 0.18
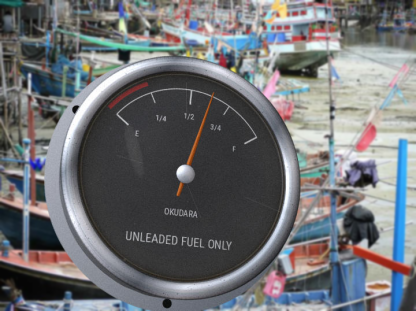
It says 0.625
